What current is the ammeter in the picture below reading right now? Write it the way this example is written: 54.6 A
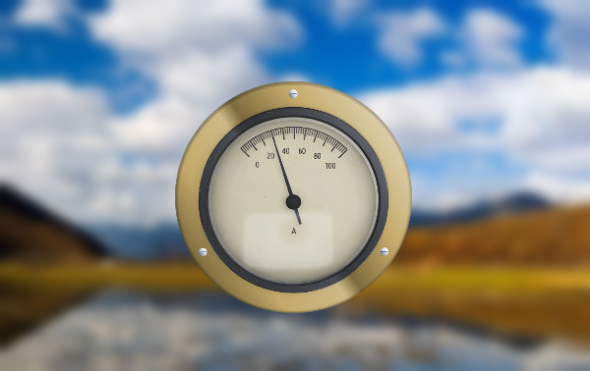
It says 30 A
